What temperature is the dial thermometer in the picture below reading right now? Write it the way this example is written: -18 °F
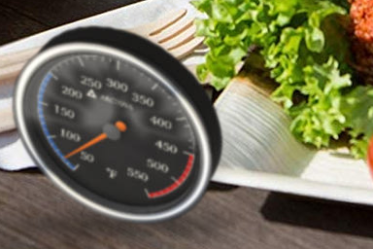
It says 70 °F
